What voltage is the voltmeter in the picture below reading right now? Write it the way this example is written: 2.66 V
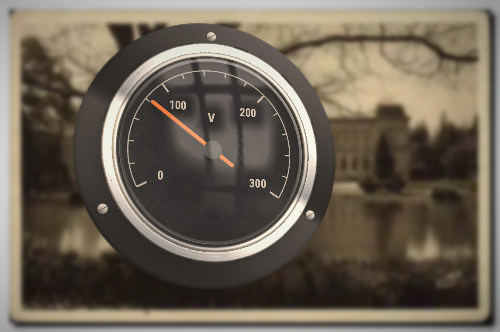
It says 80 V
